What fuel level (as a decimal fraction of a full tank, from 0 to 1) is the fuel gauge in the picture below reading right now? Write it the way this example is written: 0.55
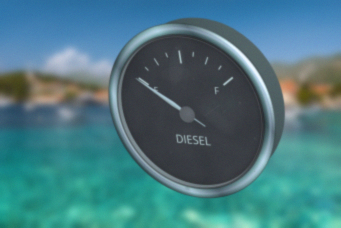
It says 0
